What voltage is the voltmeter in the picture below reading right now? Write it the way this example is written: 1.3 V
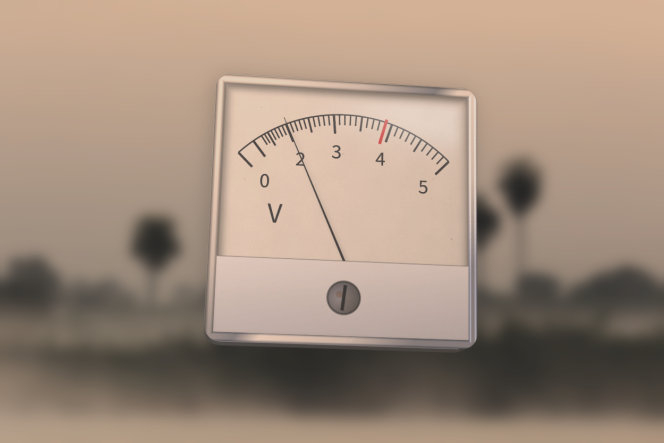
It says 2 V
